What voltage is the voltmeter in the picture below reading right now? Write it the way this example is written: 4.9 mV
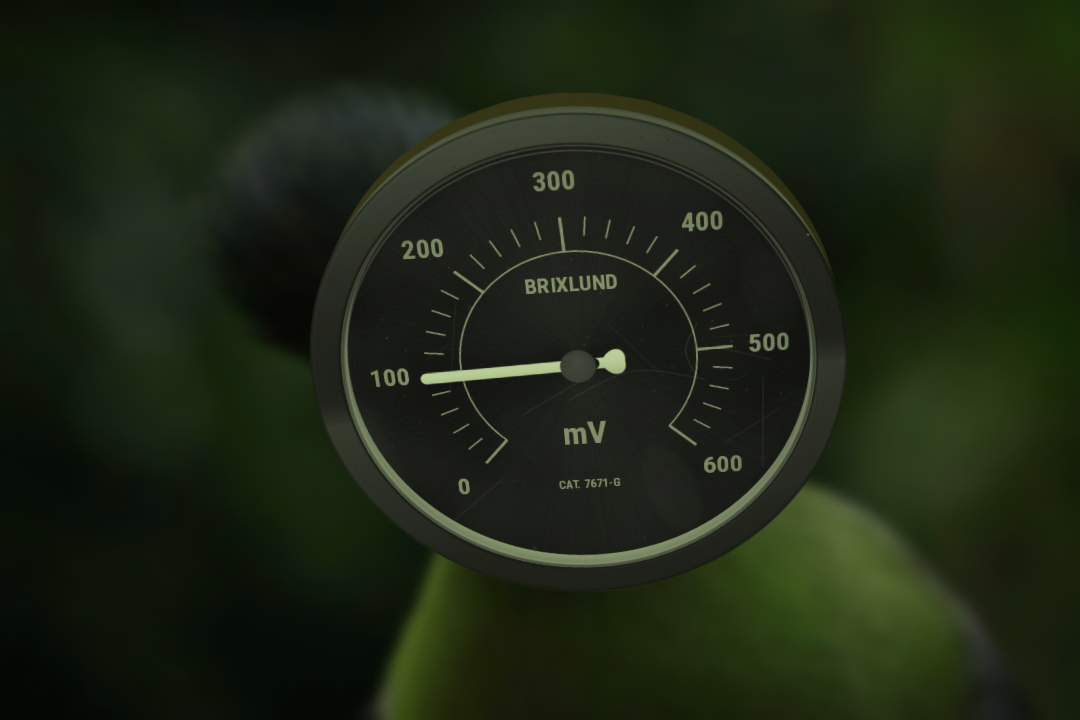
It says 100 mV
